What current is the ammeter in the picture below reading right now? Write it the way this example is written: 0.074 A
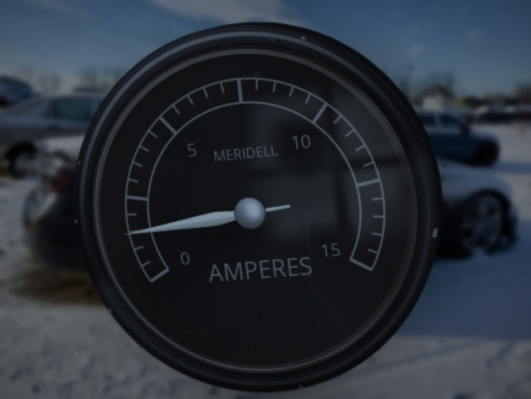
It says 1.5 A
